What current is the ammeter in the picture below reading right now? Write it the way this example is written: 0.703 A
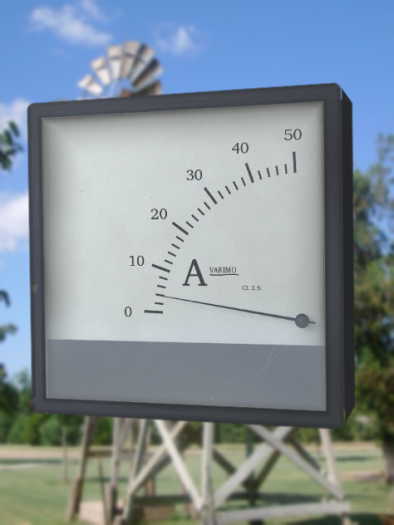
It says 4 A
